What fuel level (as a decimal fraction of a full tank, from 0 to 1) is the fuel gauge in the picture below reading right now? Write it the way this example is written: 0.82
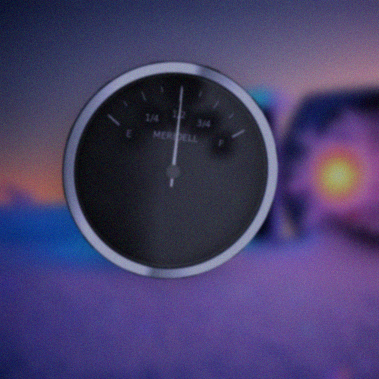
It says 0.5
